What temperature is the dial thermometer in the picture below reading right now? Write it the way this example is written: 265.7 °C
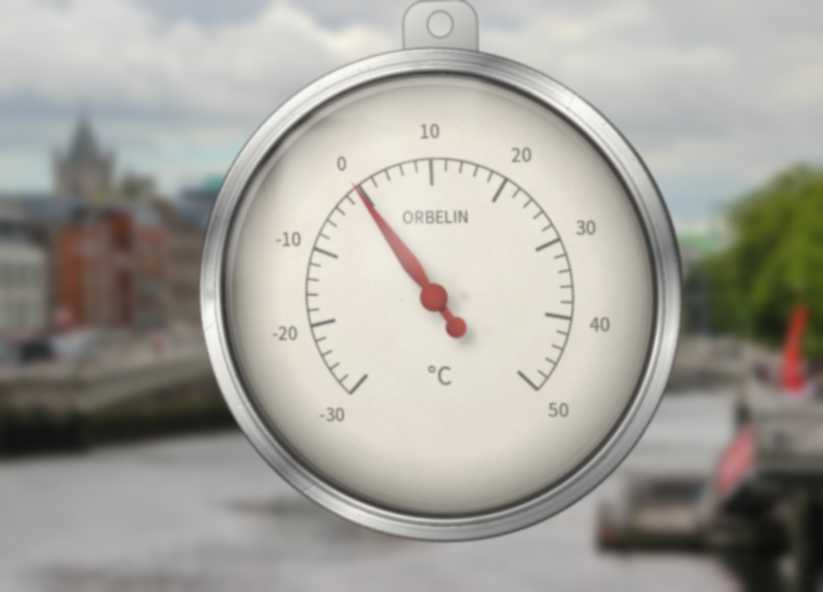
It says 0 °C
